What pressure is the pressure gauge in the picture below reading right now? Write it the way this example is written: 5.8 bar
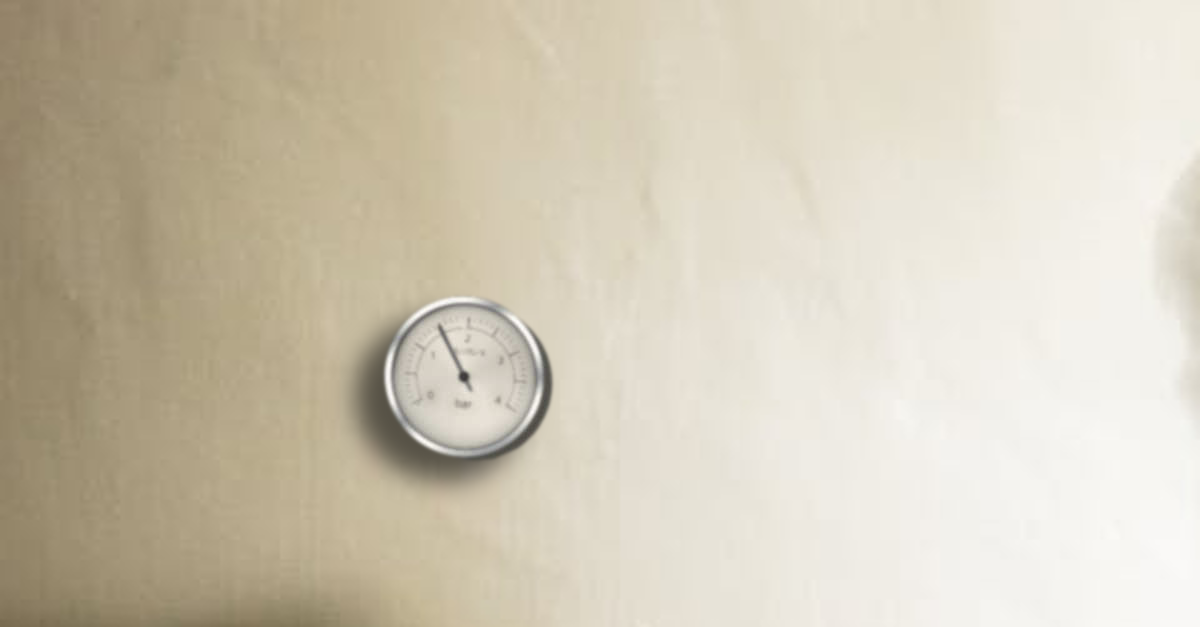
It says 1.5 bar
